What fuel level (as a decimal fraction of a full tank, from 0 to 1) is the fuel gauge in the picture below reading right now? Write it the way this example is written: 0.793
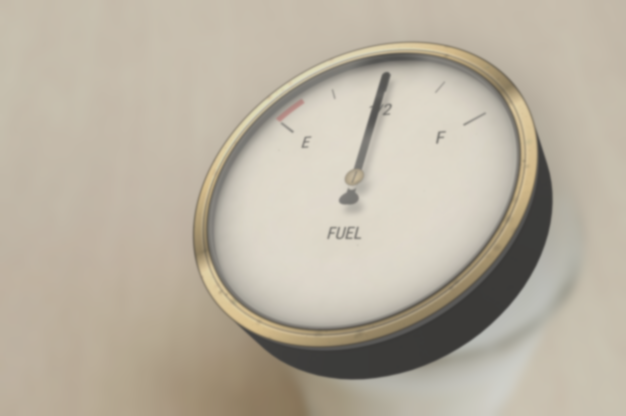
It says 0.5
